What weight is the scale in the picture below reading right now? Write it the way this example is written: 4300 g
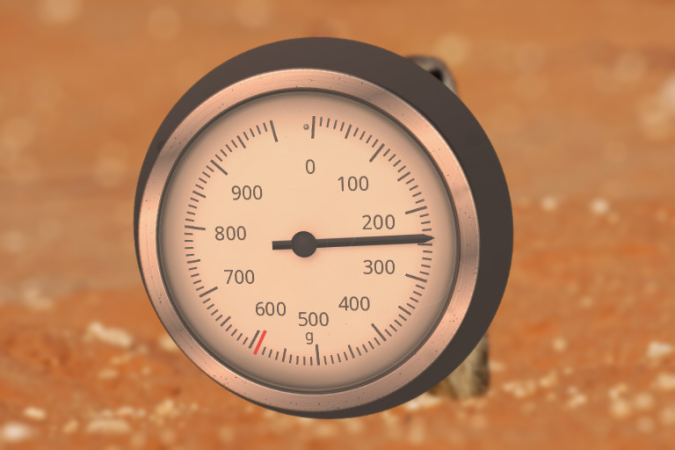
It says 240 g
